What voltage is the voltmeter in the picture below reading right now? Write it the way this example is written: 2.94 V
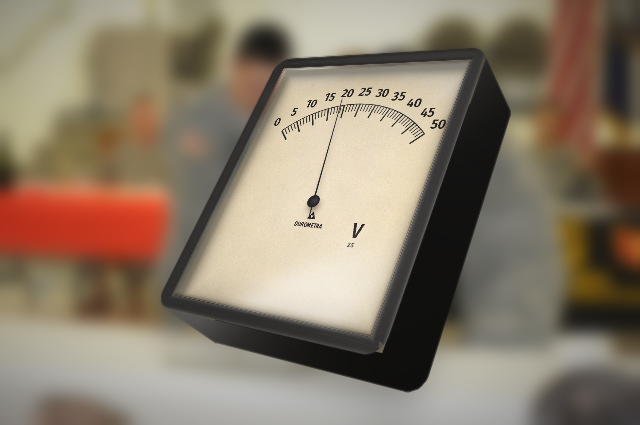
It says 20 V
